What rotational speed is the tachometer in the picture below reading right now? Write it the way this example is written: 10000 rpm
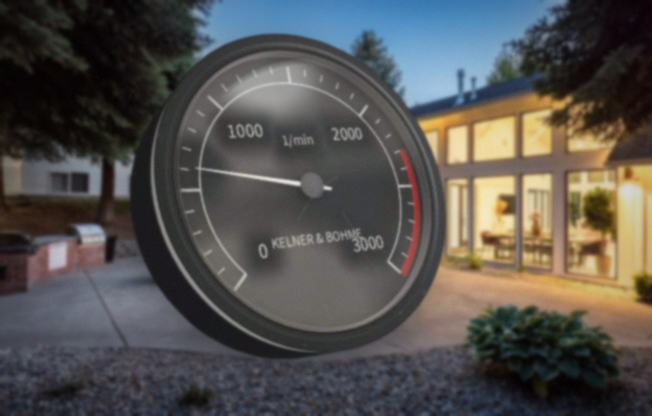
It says 600 rpm
